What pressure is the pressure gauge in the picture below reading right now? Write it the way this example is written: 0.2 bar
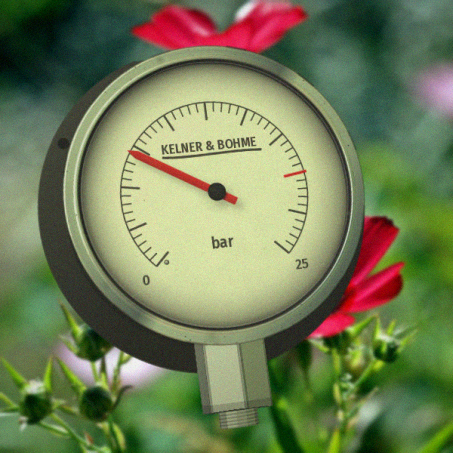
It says 7 bar
